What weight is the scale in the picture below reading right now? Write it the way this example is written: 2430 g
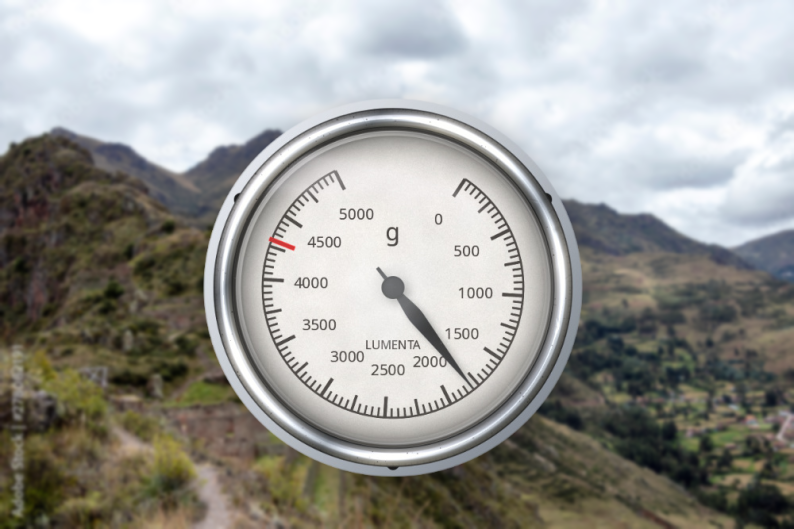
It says 1800 g
